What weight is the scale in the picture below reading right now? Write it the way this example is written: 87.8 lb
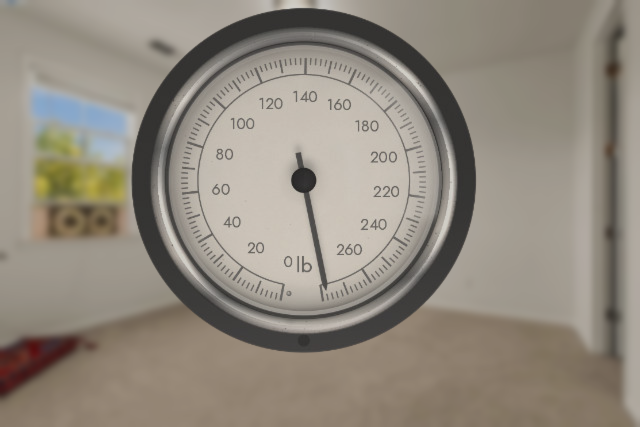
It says 278 lb
